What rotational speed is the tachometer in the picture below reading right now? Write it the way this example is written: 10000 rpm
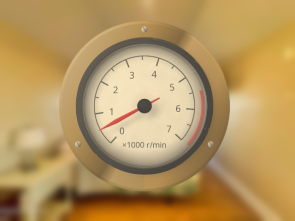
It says 500 rpm
